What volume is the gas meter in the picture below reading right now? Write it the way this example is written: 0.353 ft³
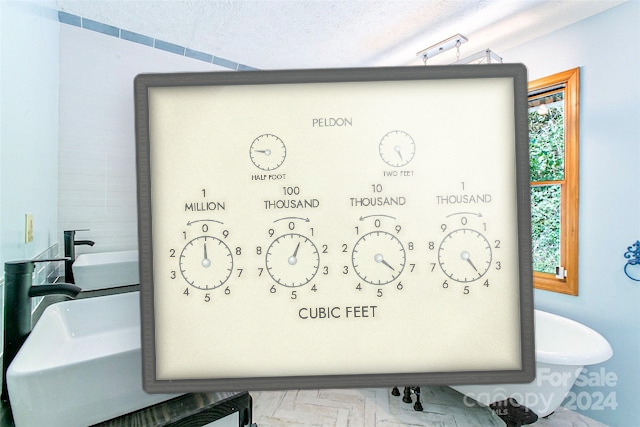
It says 6400 ft³
